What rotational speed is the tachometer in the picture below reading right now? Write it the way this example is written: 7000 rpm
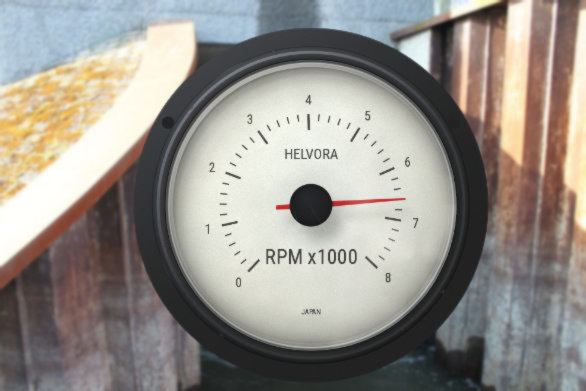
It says 6600 rpm
